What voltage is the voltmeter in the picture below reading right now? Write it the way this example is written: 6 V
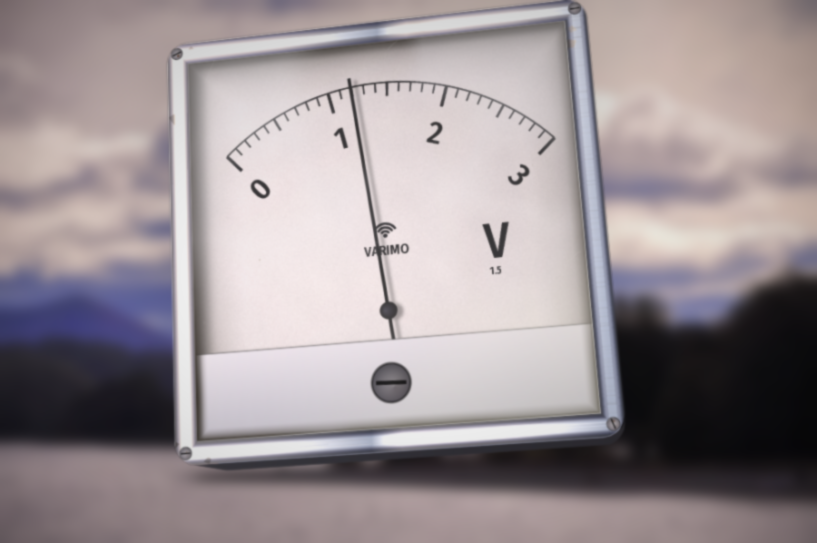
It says 1.2 V
